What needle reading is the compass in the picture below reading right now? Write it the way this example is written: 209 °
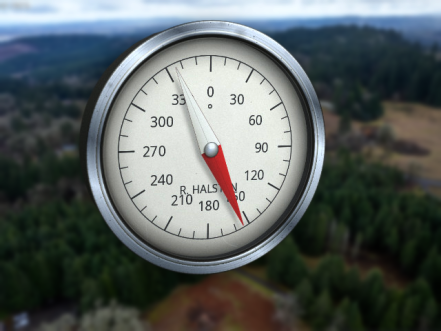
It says 155 °
